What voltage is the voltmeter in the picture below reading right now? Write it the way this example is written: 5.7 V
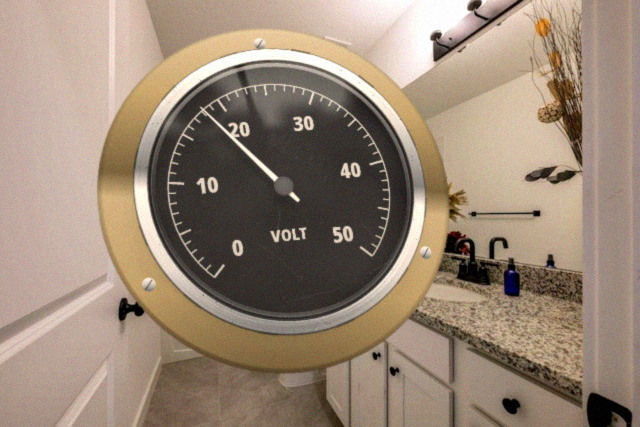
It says 18 V
